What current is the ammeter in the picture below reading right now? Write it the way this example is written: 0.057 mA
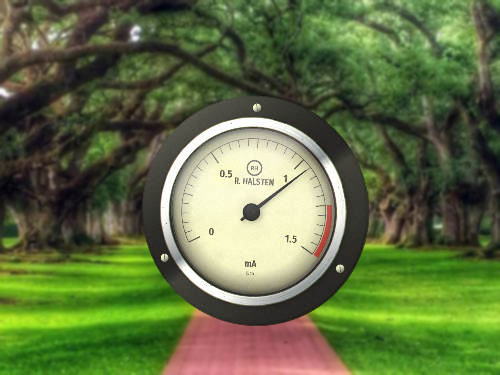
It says 1.05 mA
